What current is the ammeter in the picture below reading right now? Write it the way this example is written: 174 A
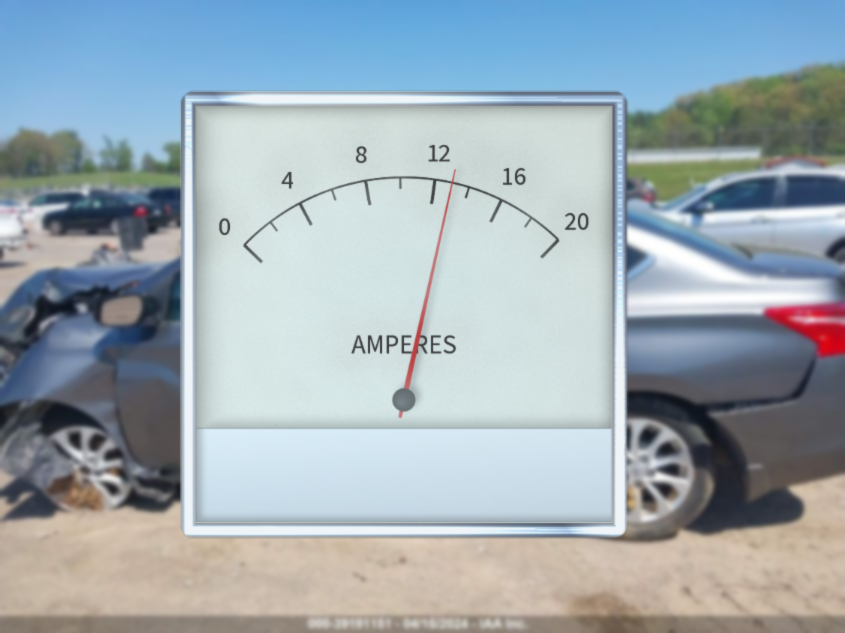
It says 13 A
